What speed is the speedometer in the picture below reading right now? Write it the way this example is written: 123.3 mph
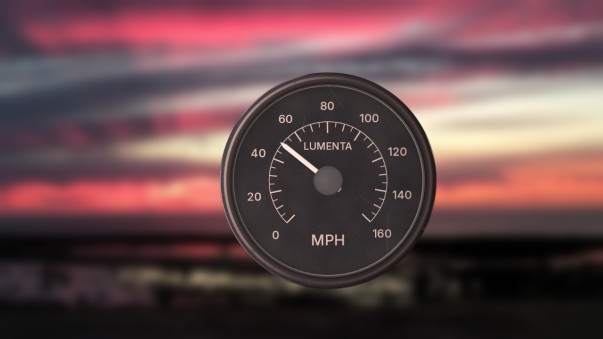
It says 50 mph
